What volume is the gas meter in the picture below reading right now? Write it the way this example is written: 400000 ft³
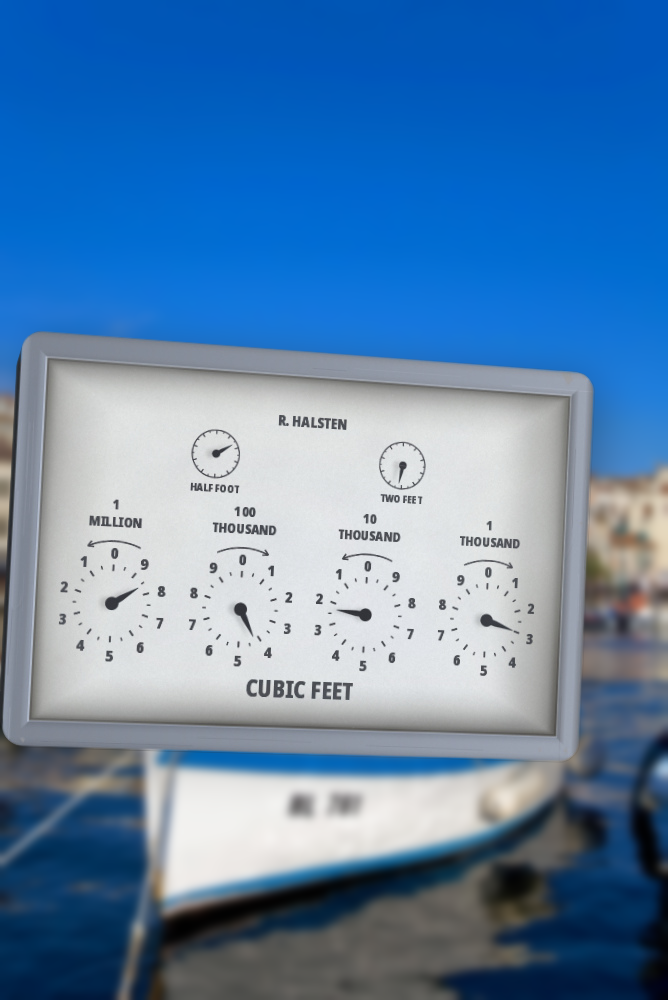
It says 842300 ft³
